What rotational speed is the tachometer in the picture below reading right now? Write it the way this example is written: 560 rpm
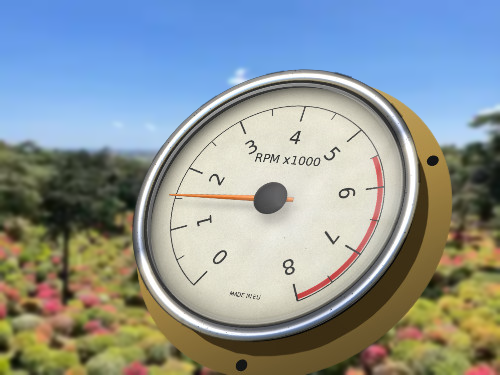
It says 1500 rpm
